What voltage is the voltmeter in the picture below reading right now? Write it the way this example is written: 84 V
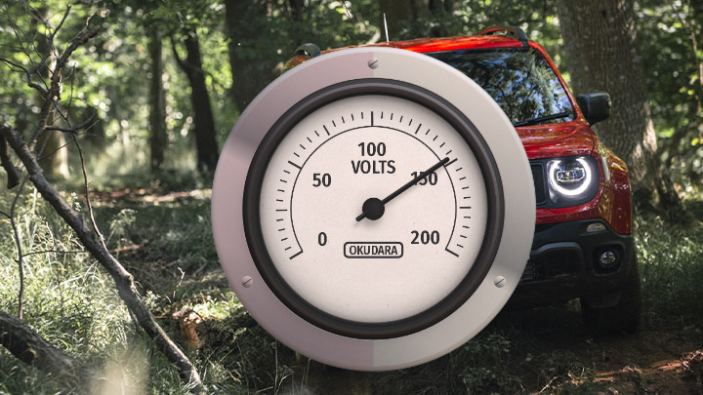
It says 147.5 V
